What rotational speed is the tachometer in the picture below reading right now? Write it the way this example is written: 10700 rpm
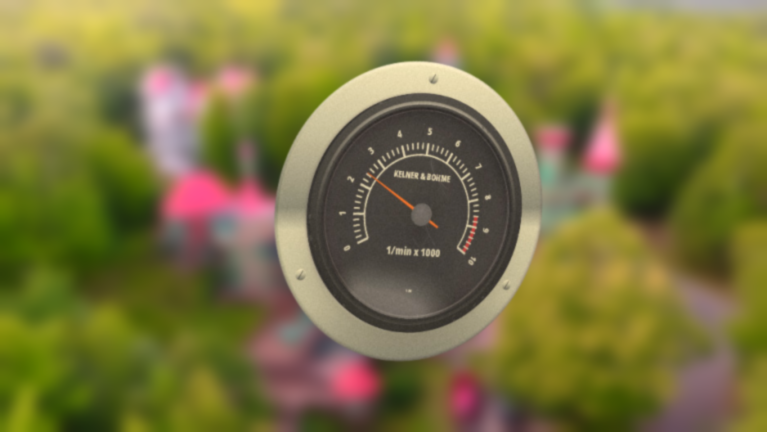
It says 2400 rpm
